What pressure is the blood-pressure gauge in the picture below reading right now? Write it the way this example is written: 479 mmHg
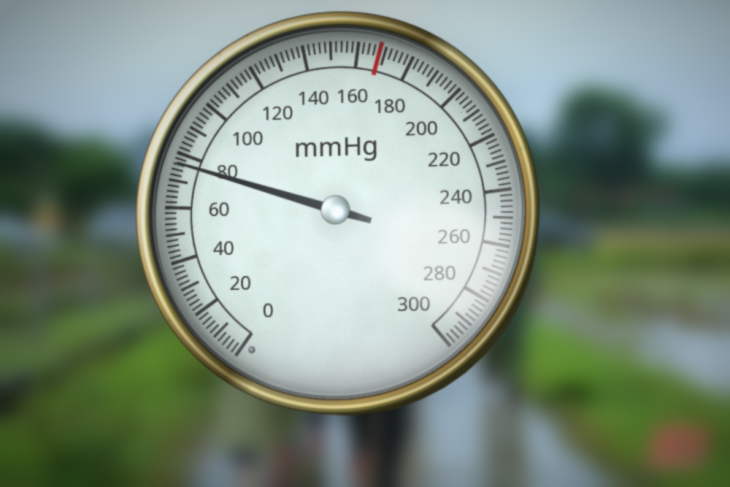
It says 76 mmHg
